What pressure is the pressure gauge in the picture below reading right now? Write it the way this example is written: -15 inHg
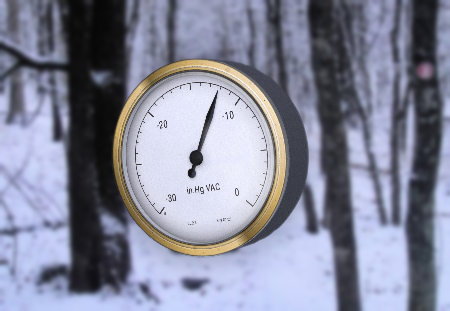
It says -12 inHg
